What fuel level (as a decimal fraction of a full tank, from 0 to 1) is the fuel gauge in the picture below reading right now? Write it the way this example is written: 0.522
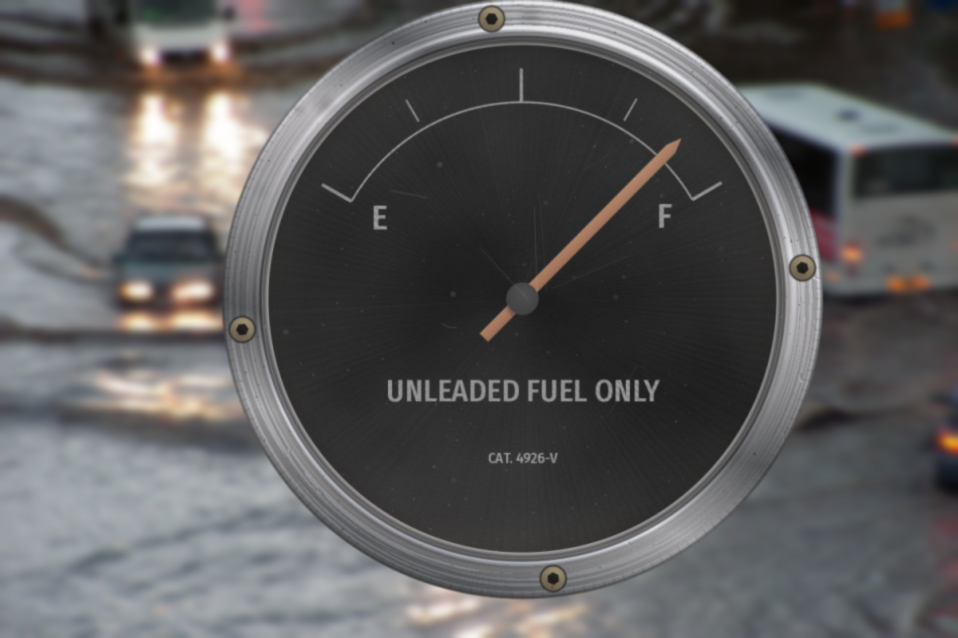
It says 0.875
